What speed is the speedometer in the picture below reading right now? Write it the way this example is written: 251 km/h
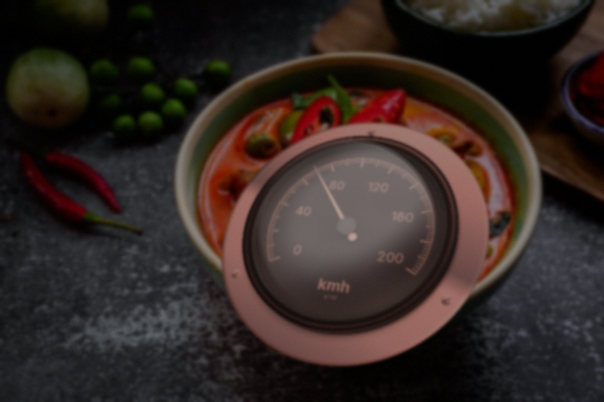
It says 70 km/h
